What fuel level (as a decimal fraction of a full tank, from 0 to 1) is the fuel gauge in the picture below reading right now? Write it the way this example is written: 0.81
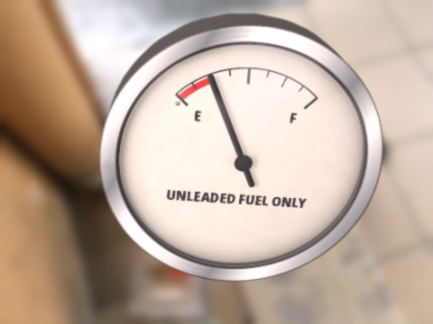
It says 0.25
